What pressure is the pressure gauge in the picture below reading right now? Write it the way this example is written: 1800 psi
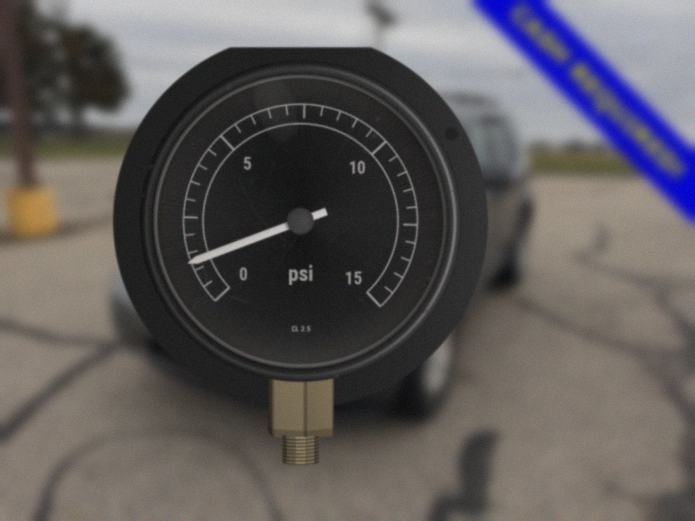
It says 1.25 psi
